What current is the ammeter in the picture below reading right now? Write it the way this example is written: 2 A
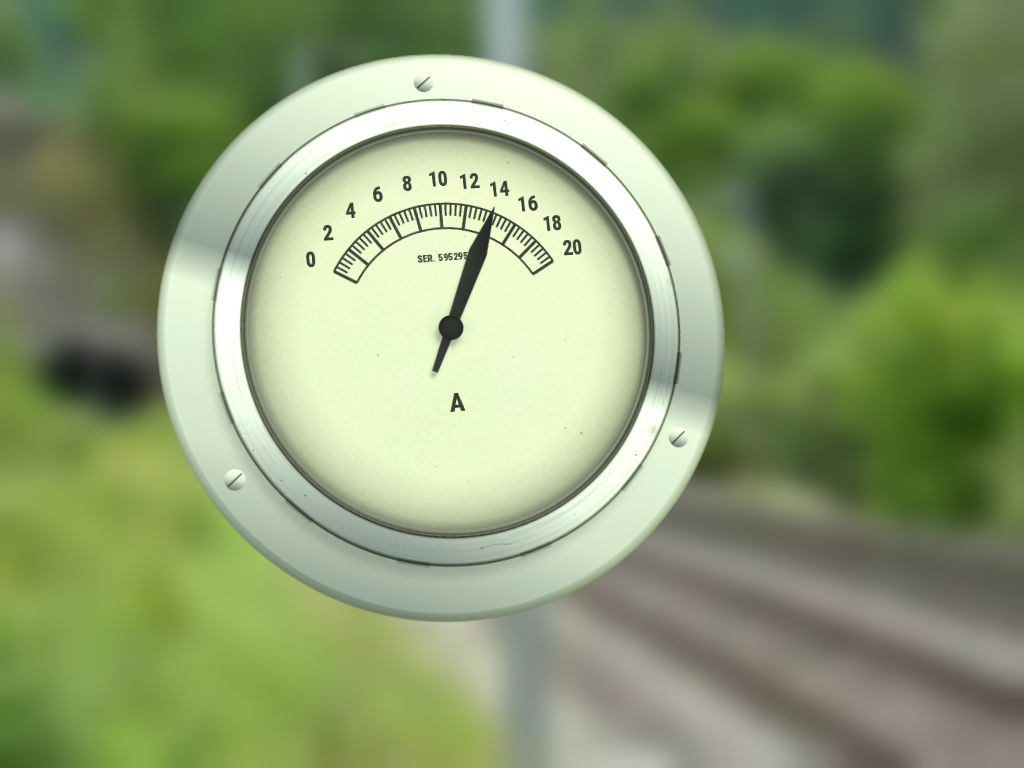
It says 14 A
